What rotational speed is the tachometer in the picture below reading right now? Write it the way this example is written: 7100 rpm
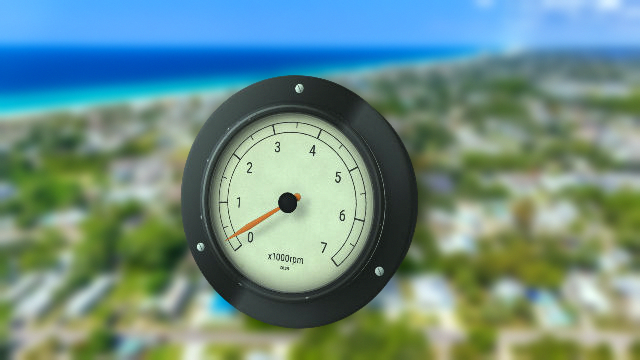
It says 250 rpm
